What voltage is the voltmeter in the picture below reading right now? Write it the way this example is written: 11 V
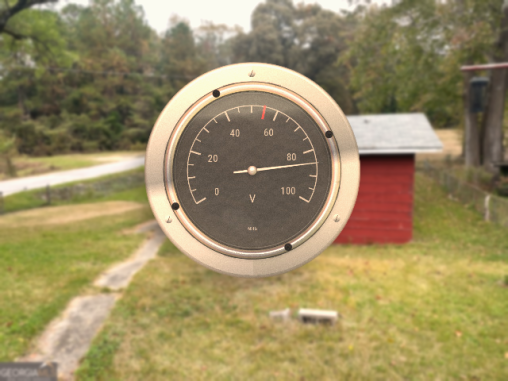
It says 85 V
